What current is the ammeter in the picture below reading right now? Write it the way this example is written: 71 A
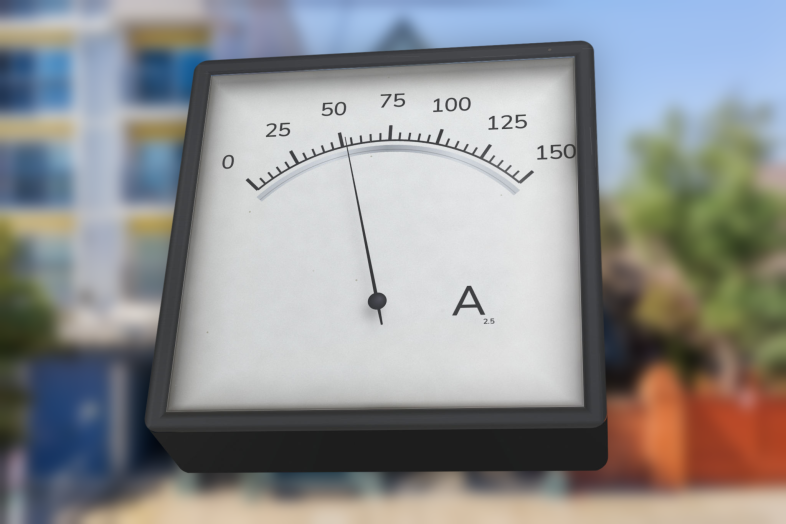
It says 52.5 A
